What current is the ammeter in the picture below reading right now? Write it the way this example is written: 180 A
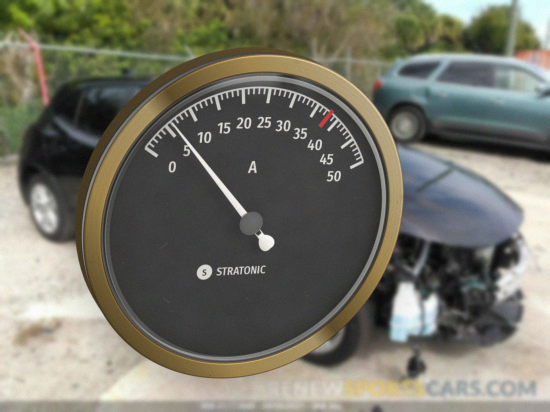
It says 6 A
